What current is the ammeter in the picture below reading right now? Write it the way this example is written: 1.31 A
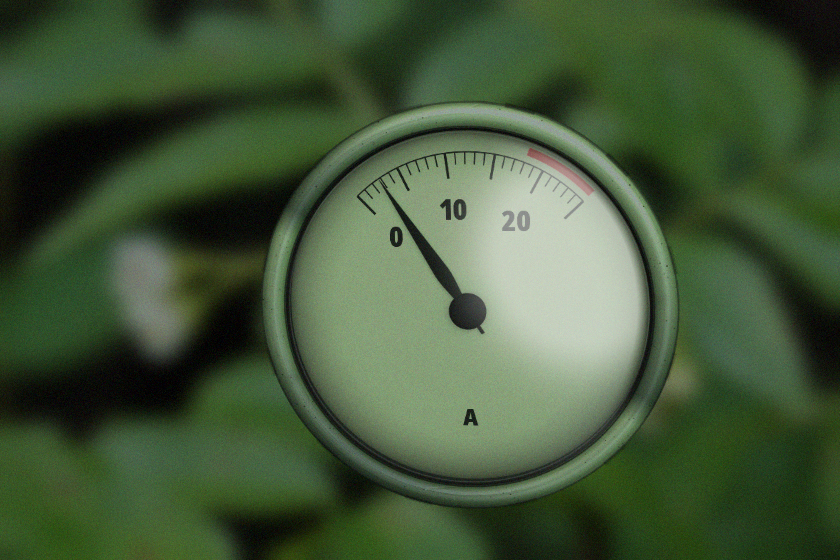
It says 3 A
